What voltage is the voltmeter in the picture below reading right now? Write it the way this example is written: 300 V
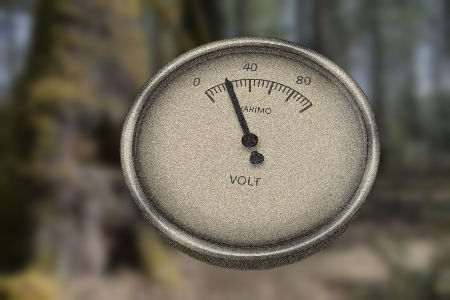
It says 20 V
